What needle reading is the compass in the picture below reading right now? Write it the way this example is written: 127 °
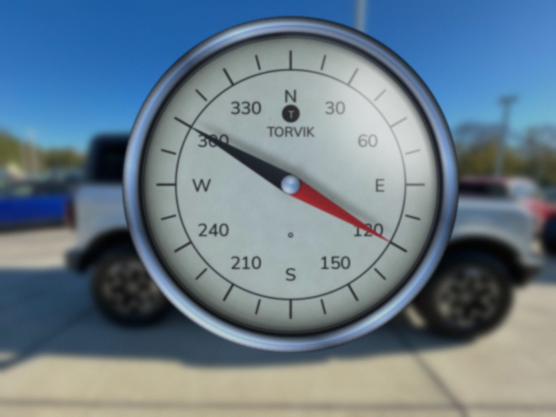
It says 120 °
